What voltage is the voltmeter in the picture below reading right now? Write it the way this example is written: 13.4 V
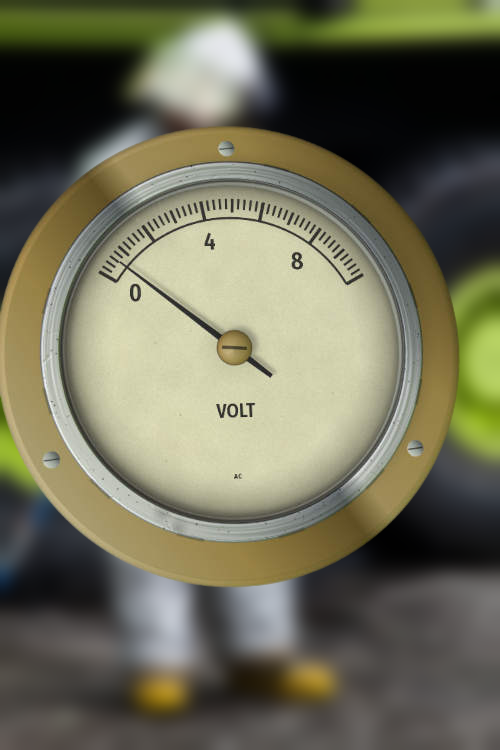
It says 0.6 V
